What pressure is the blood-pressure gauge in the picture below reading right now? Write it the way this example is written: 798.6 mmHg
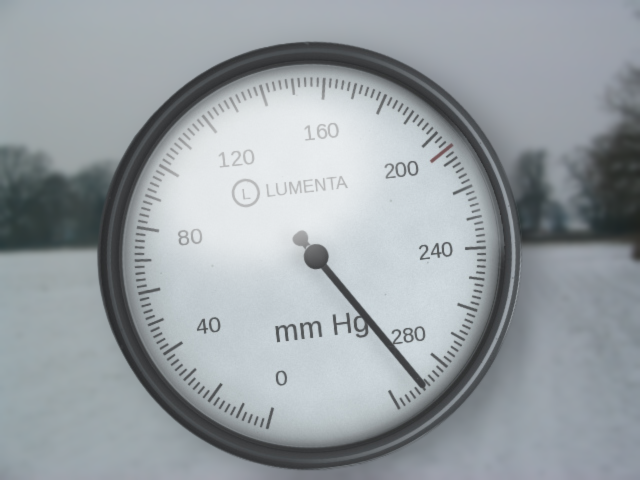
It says 290 mmHg
